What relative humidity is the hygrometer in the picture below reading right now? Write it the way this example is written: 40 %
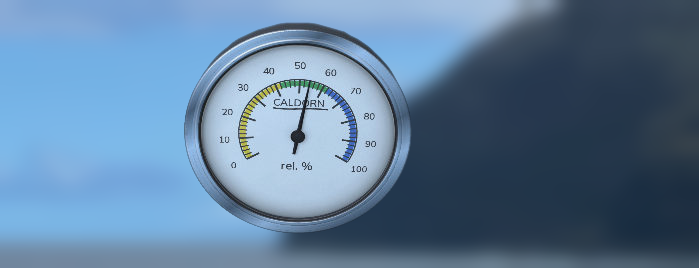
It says 54 %
